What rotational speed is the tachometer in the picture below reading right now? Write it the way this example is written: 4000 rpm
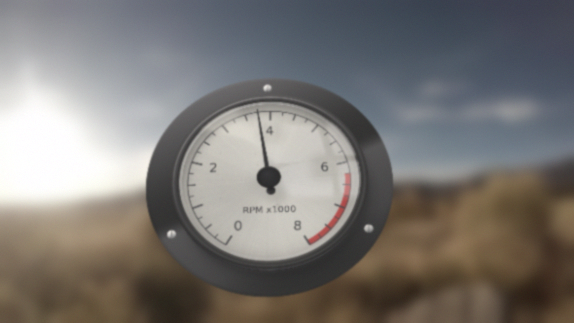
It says 3750 rpm
